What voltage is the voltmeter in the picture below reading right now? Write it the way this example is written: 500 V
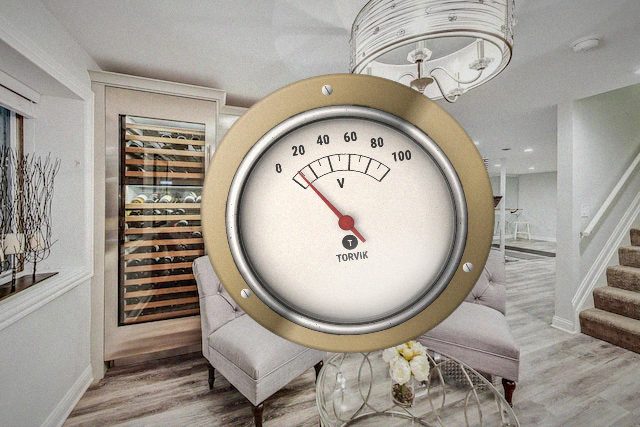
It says 10 V
